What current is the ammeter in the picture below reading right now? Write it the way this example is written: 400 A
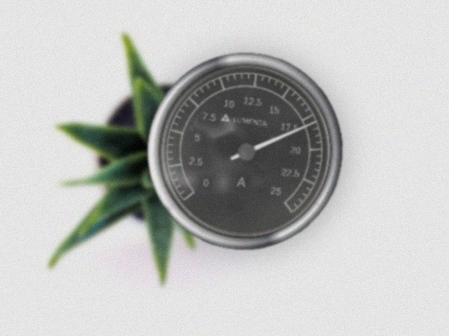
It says 18 A
